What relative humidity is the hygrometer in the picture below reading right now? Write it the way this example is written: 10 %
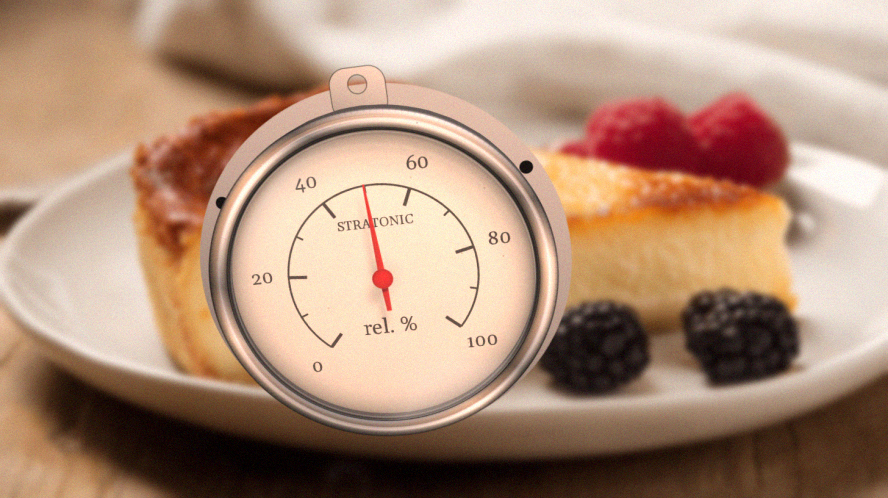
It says 50 %
